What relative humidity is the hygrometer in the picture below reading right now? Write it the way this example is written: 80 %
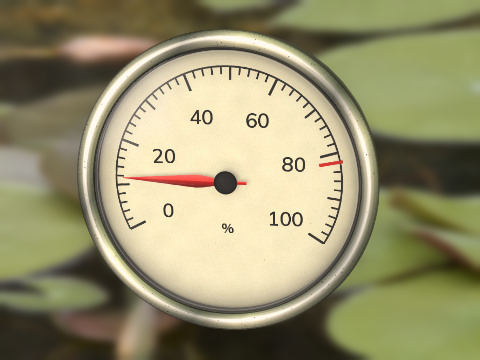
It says 12 %
